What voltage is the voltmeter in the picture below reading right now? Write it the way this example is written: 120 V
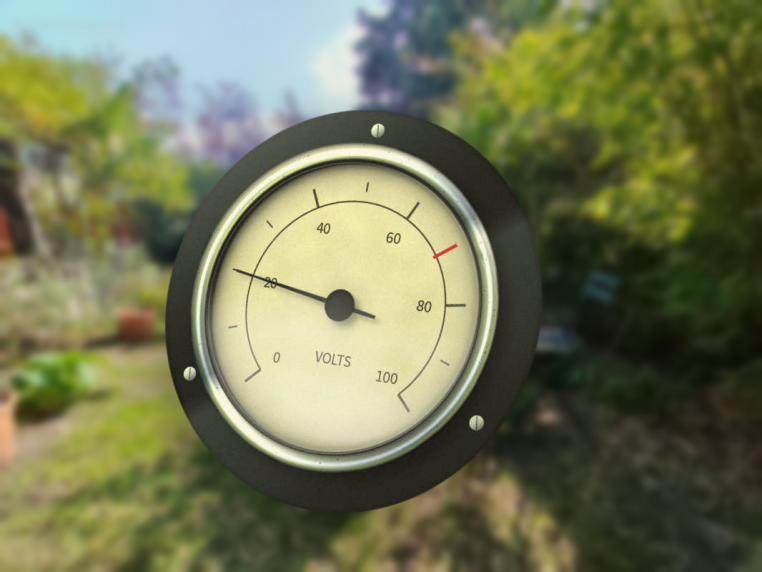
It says 20 V
